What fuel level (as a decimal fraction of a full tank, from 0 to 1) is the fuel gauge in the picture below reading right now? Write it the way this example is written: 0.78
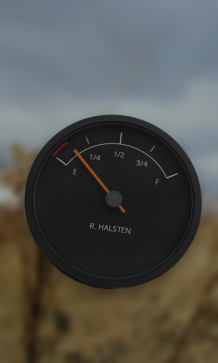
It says 0.125
